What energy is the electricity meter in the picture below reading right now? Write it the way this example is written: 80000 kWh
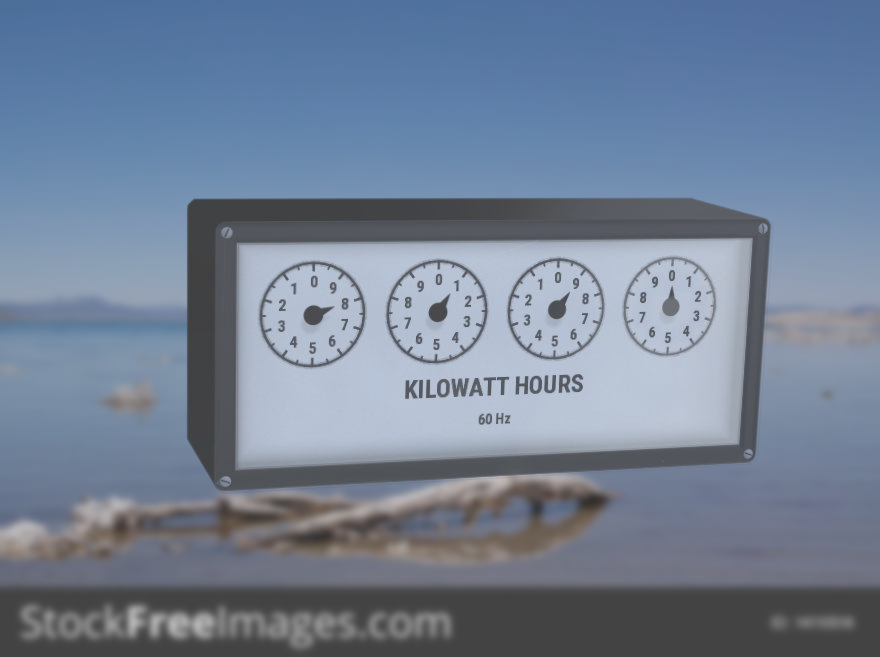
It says 8090 kWh
